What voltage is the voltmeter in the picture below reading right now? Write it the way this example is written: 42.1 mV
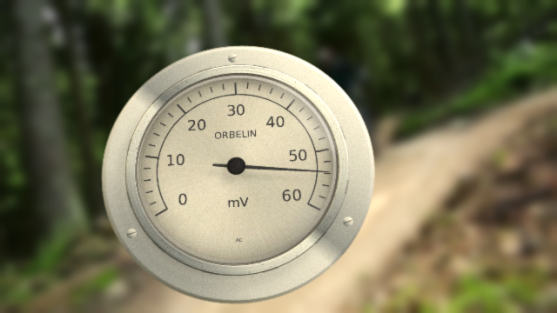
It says 54 mV
